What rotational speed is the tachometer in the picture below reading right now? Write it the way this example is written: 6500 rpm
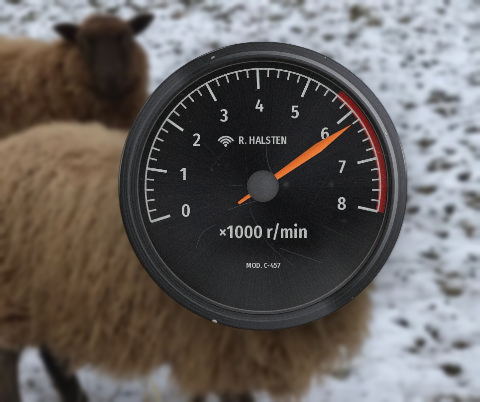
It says 6200 rpm
